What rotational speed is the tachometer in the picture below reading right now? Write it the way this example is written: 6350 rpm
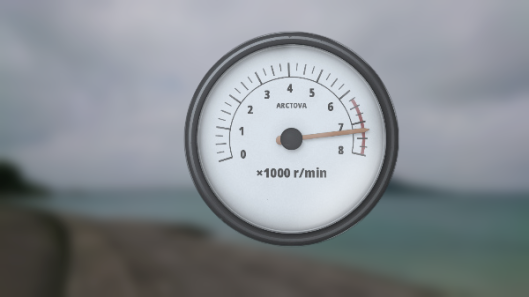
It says 7250 rpm
